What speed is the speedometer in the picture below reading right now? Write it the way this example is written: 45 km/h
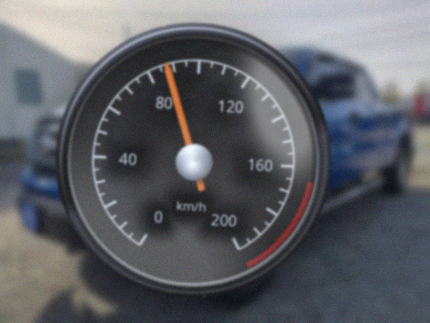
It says 87.5 km/h
